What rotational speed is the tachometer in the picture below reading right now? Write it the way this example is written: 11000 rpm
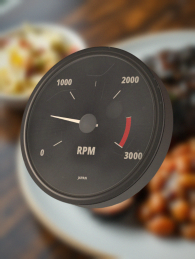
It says 500 rpm
